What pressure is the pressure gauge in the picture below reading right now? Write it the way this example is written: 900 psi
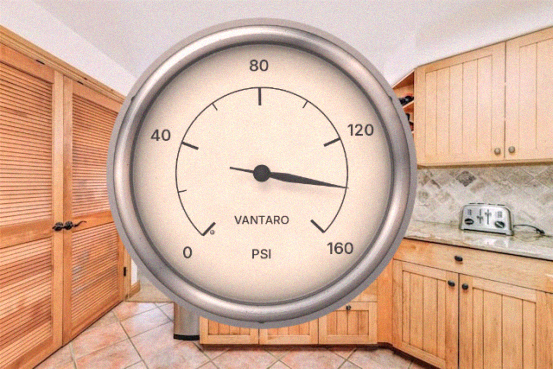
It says 140 psi
